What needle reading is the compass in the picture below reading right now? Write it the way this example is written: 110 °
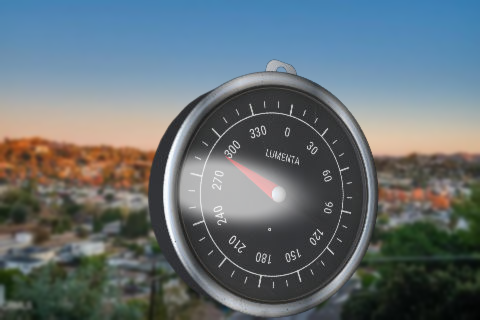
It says 290 °
